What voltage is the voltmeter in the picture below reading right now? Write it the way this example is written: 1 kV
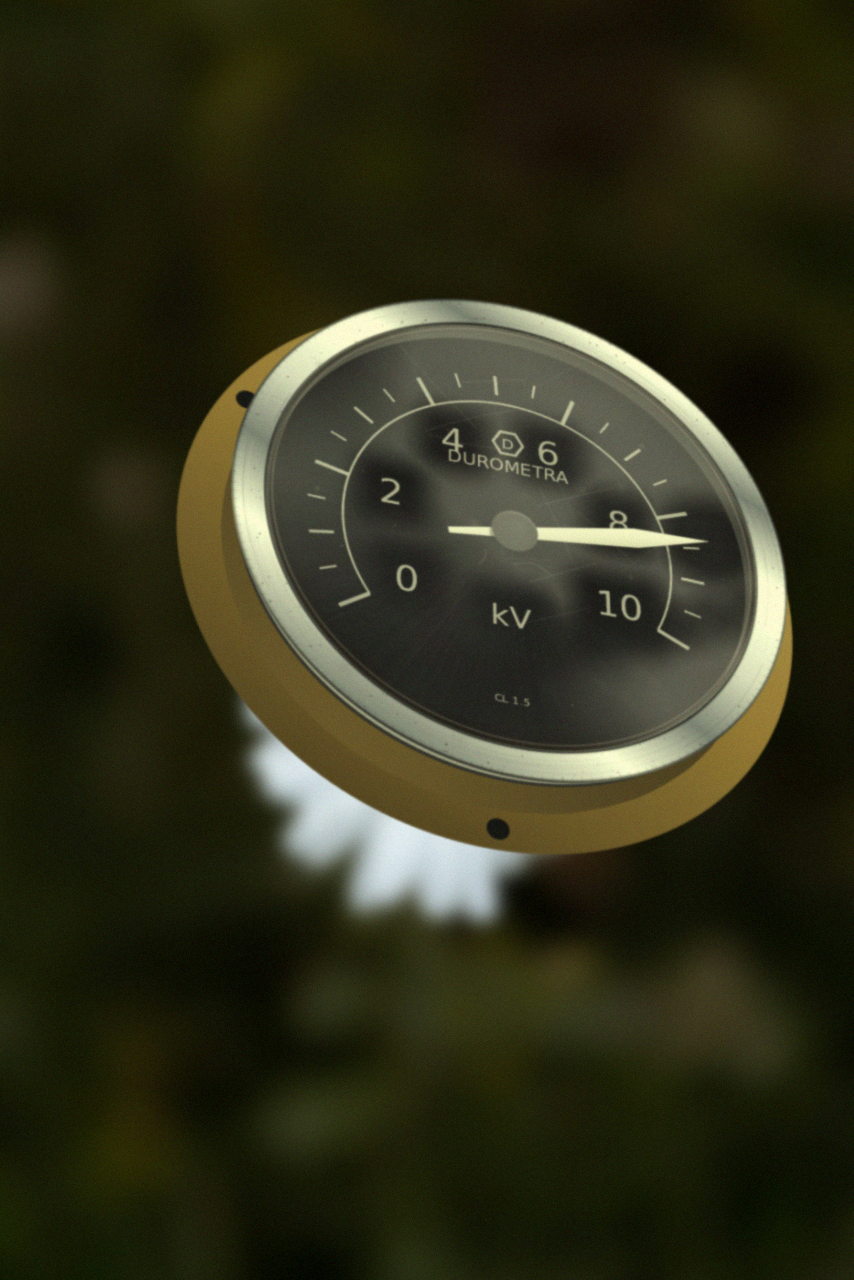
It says 8.5 kV
